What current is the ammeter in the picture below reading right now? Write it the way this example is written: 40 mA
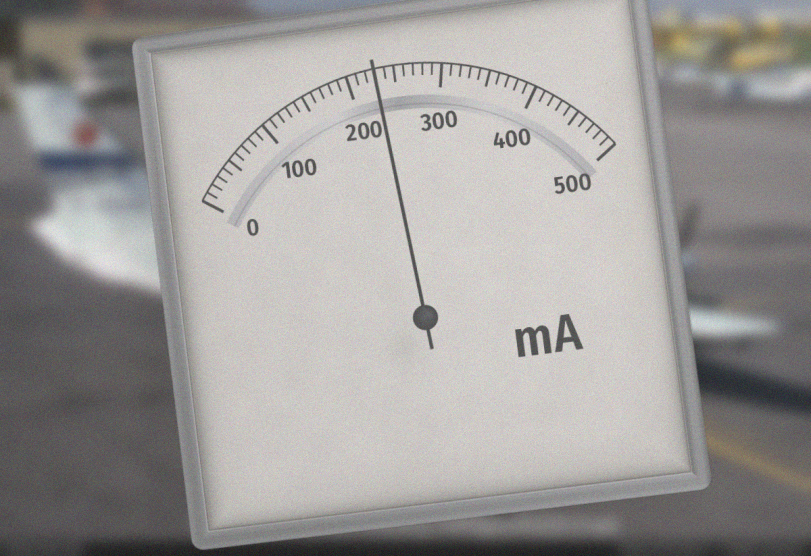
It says 230 mA
